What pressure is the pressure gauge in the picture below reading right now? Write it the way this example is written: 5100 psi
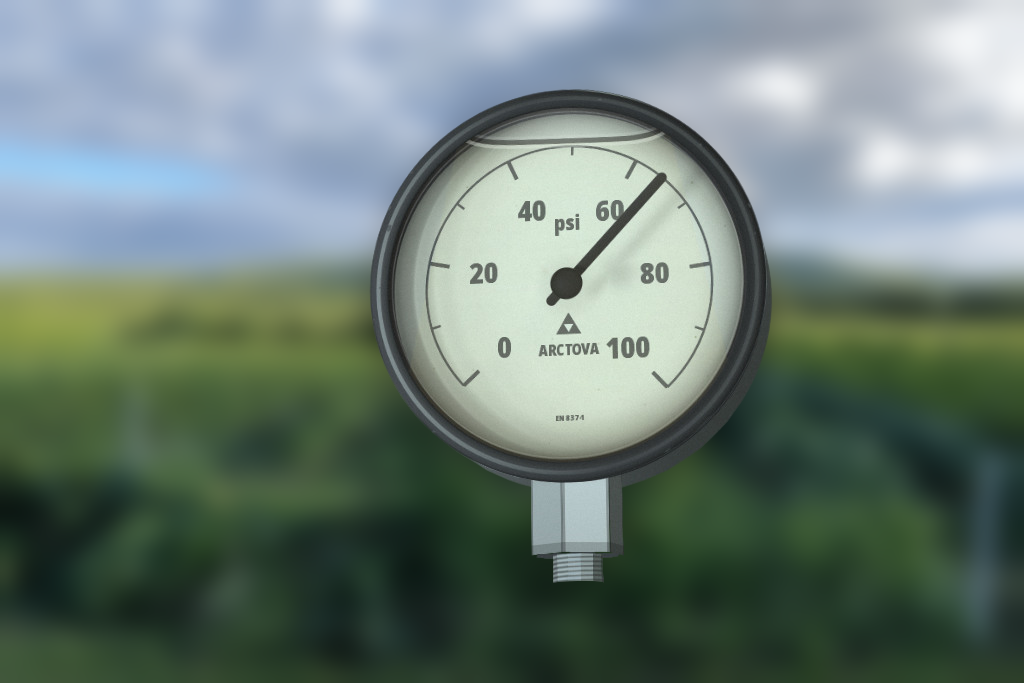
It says 65 psi
